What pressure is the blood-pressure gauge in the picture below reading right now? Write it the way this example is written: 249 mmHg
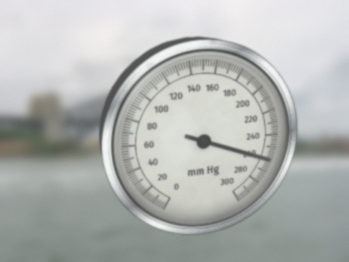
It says 260 mmHg
